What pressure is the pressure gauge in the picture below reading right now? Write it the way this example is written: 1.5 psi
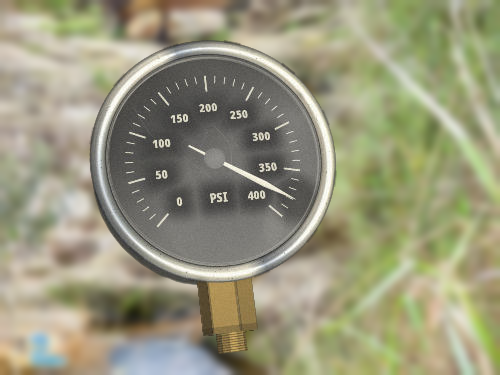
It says 380 psi
